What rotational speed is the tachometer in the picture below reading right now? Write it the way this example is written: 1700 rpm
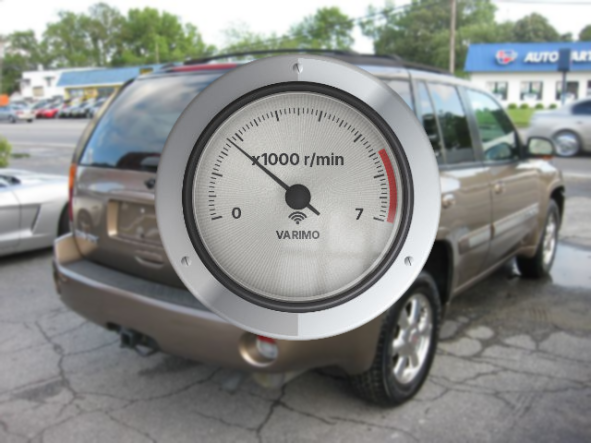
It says 1800 rpm
